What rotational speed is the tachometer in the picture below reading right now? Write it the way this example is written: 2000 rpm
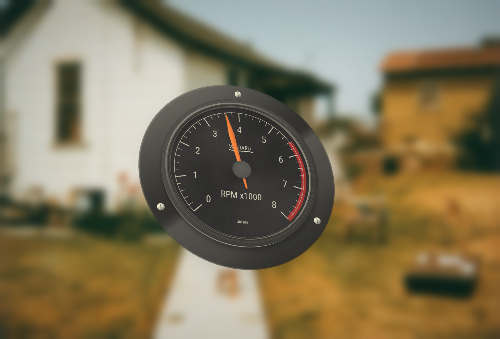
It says 3600 rpm
